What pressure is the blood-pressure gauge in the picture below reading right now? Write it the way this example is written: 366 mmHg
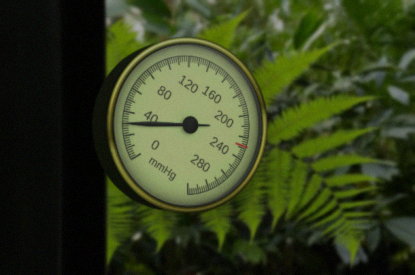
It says 30 mmHg
